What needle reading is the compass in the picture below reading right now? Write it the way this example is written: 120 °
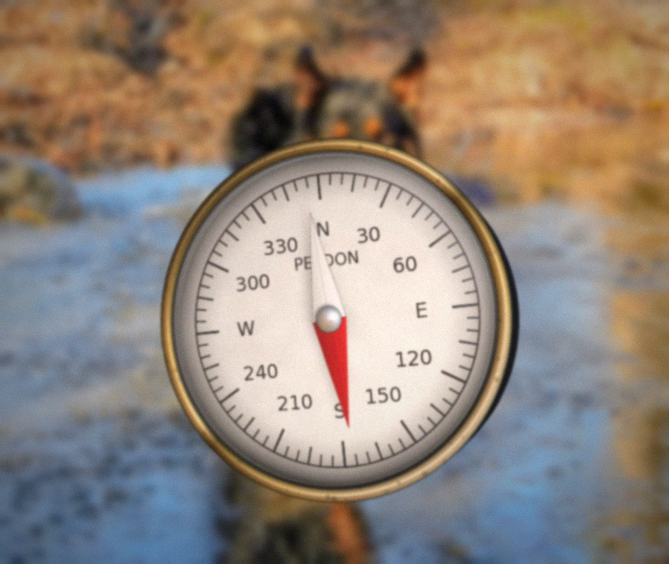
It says 175 °
